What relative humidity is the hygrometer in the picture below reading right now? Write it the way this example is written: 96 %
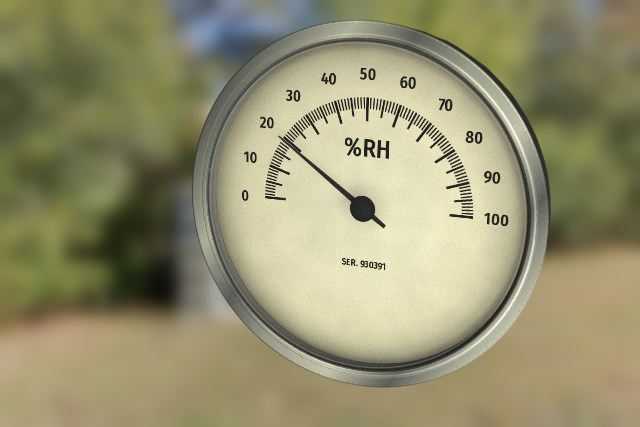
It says 20 %
